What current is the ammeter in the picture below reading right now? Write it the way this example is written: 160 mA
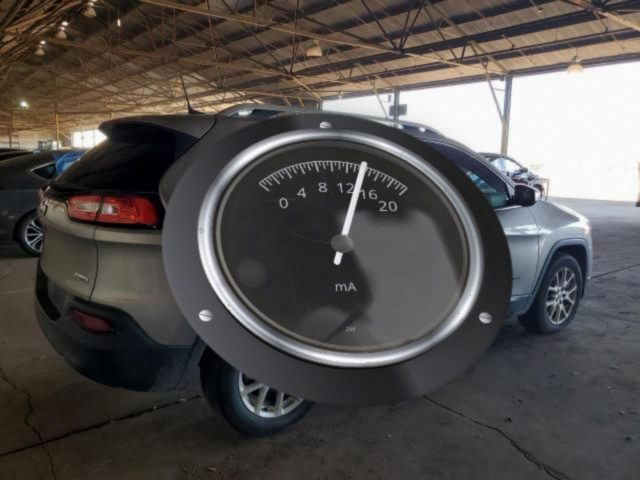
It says 14 mA
